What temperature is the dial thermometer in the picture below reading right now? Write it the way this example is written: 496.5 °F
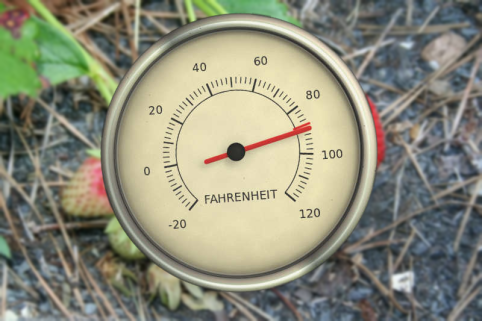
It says 90 °F
